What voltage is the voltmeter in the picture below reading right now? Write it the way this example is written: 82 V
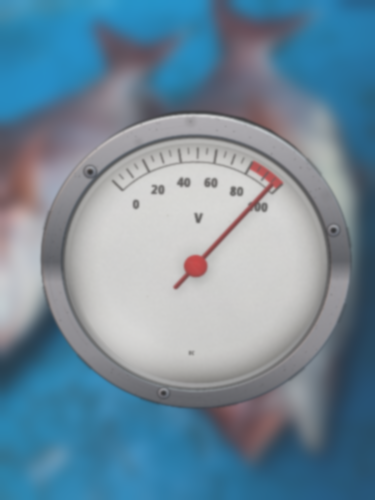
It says 95 V
